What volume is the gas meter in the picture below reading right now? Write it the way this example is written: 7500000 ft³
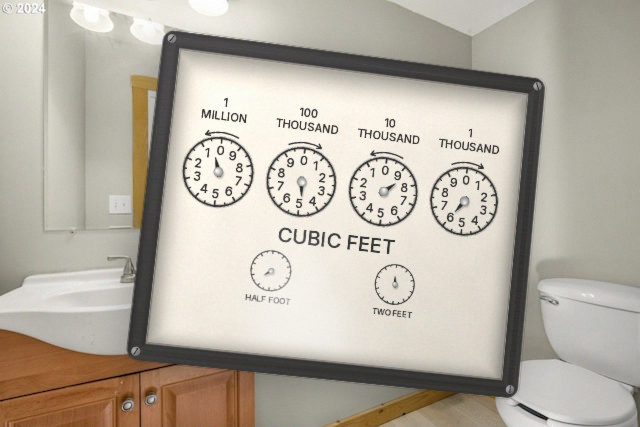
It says 48600 ft³
